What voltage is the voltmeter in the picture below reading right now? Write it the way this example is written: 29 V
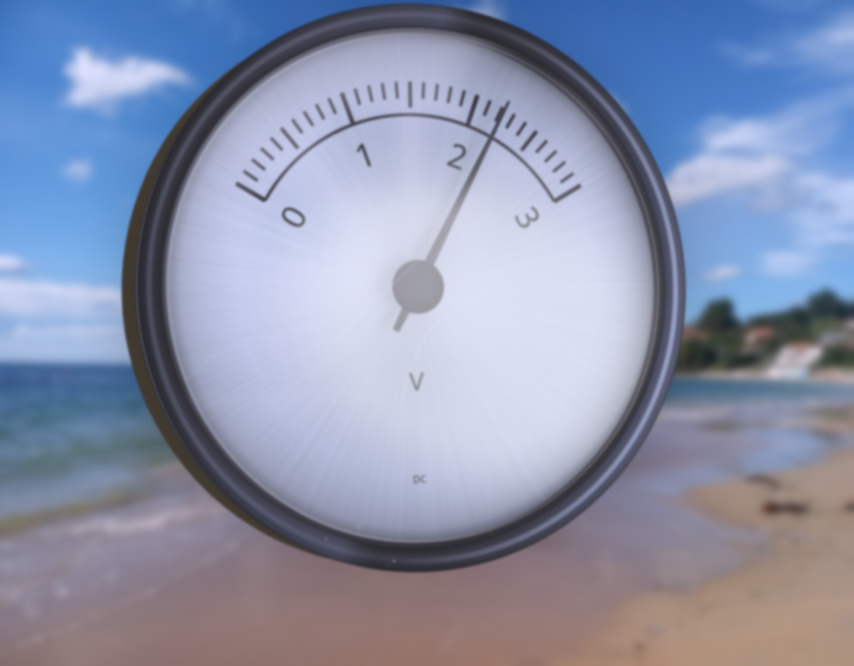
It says 2.2 V
